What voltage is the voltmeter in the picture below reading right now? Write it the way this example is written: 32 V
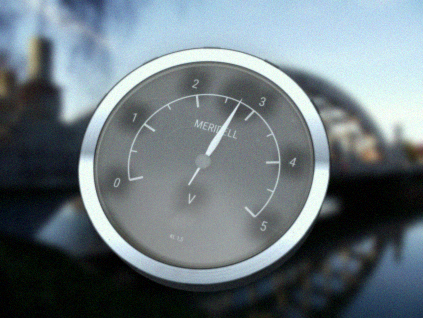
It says 2.75 V
